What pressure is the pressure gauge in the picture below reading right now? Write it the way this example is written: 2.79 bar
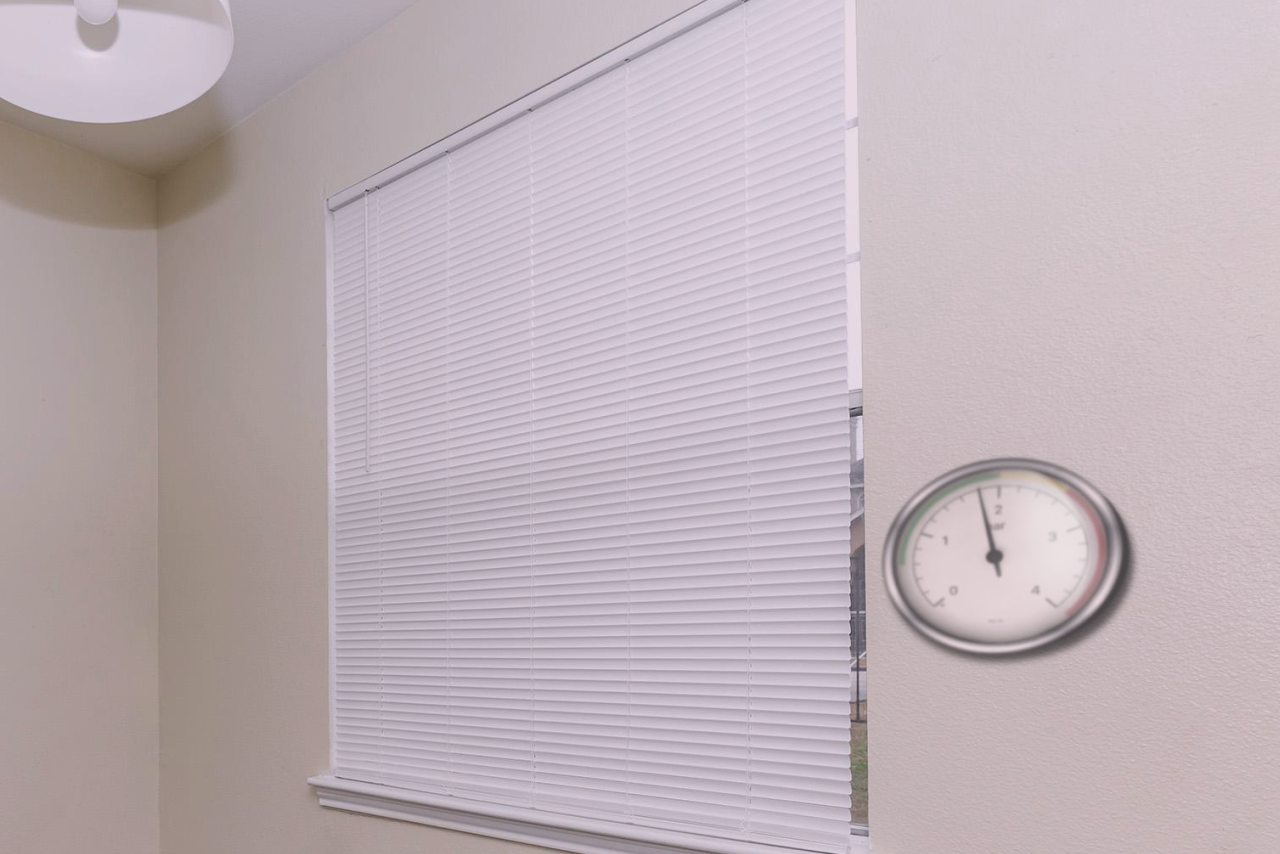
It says 1.8 bar
